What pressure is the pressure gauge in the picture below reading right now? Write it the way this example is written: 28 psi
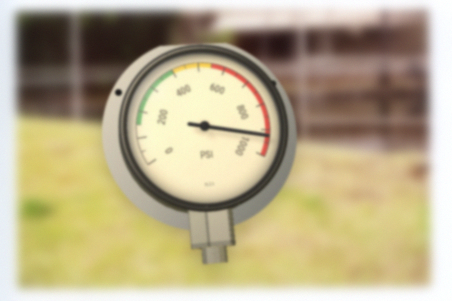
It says 925 psi
